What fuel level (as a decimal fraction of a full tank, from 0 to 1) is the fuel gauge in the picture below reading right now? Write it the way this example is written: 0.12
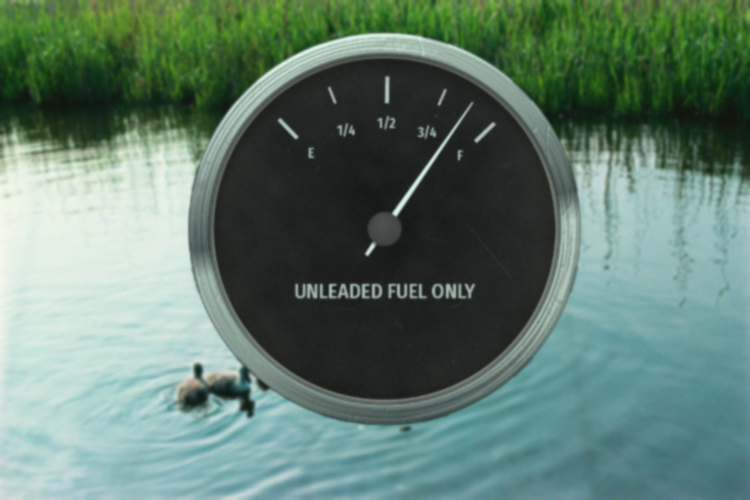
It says 0.875
